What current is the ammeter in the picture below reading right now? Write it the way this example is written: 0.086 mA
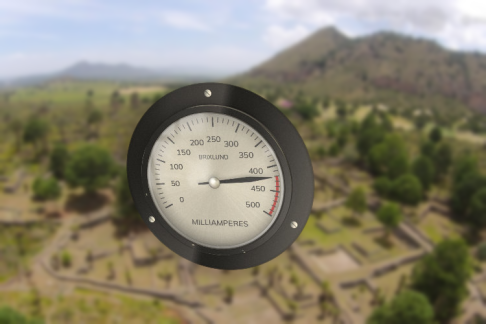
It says 420 mA
